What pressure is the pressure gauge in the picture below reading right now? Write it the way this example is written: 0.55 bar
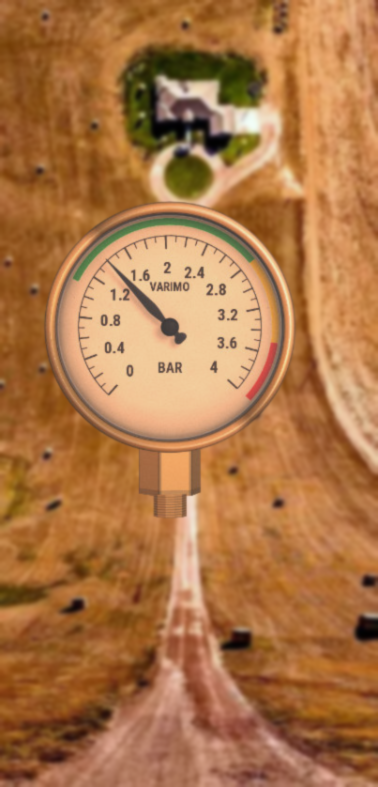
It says 1.4 bar
